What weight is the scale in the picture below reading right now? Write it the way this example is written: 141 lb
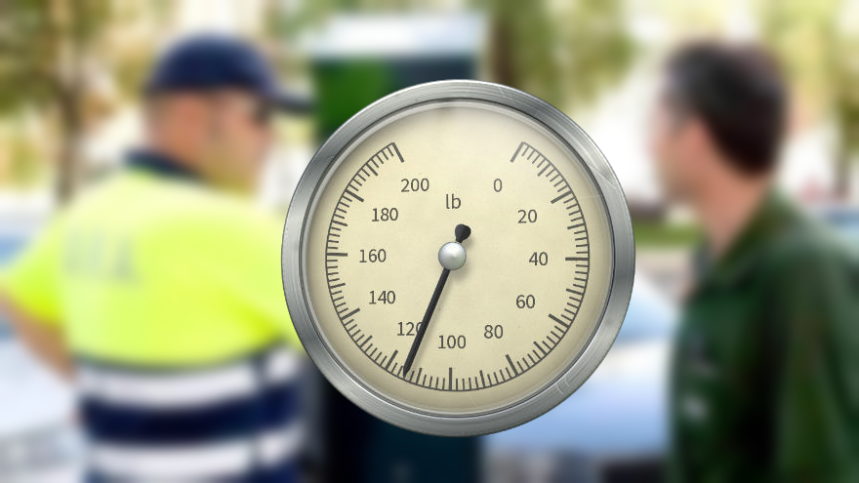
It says 114 lb
